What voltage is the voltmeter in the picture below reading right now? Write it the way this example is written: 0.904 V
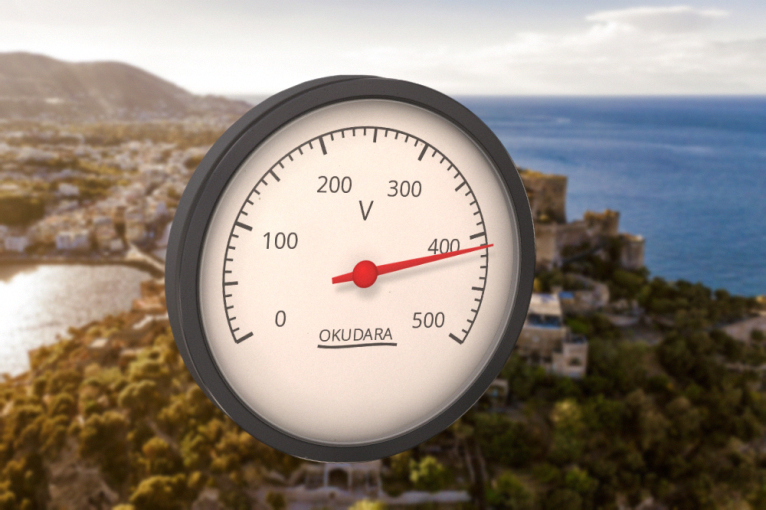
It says 410 V
